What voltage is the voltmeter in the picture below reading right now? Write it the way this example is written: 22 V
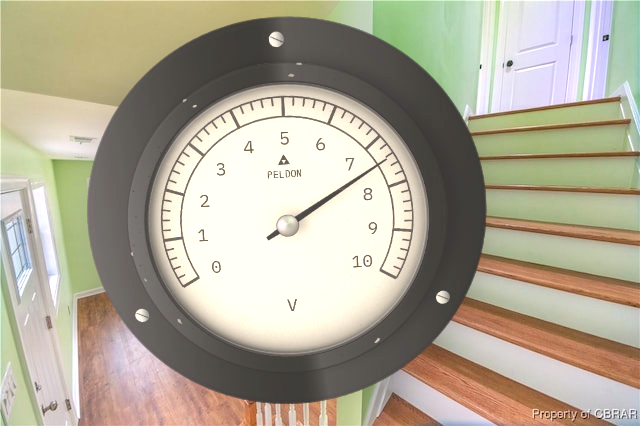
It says 7.4 V
